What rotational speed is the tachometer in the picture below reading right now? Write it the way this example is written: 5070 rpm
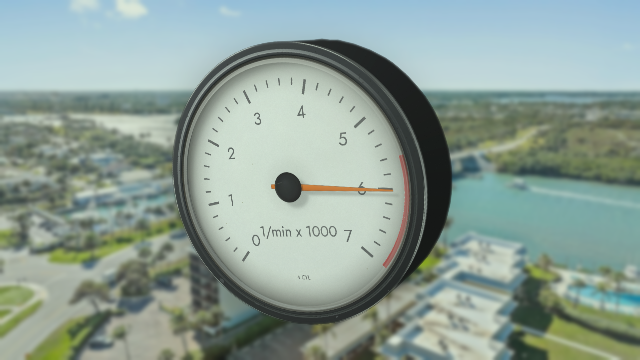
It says 6000 rpm
